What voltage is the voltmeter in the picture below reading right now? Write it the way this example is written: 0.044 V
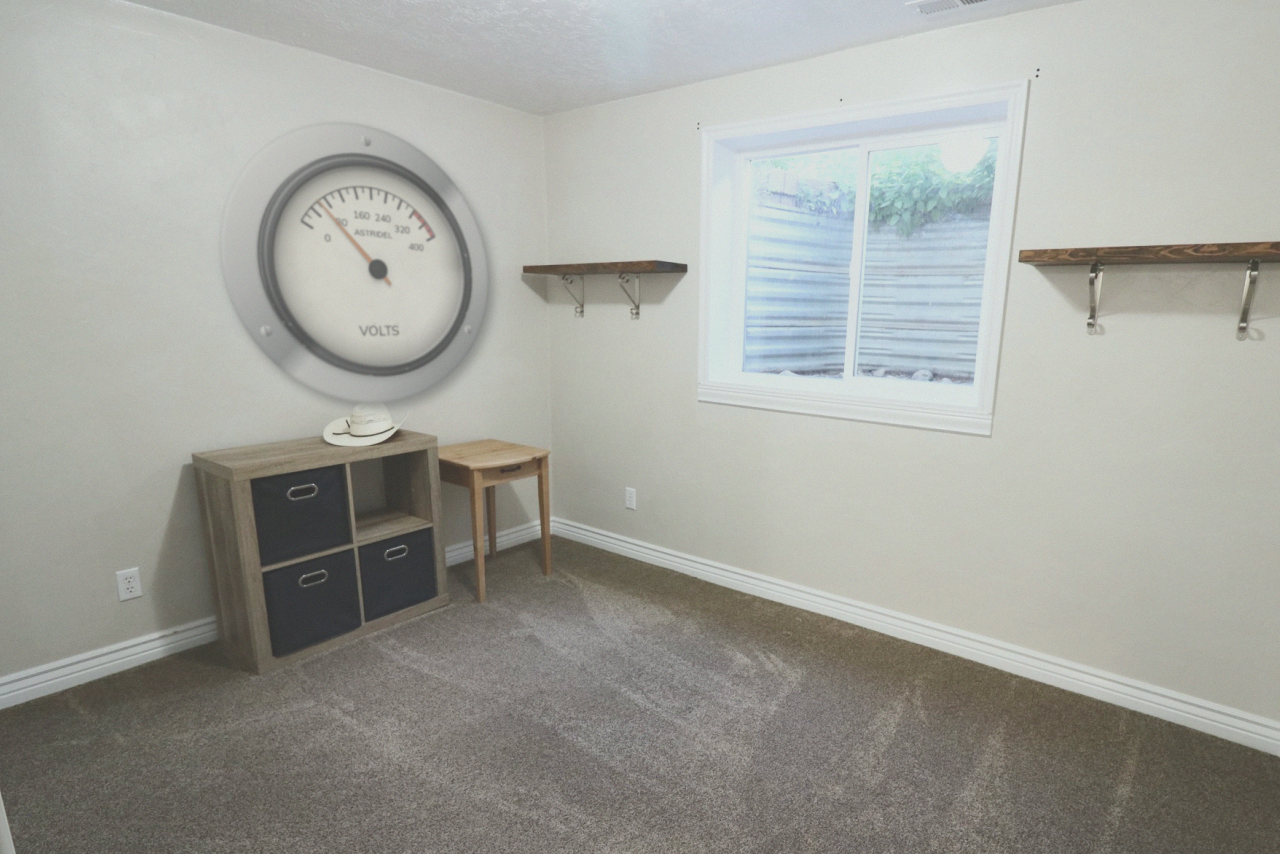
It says 60 V
